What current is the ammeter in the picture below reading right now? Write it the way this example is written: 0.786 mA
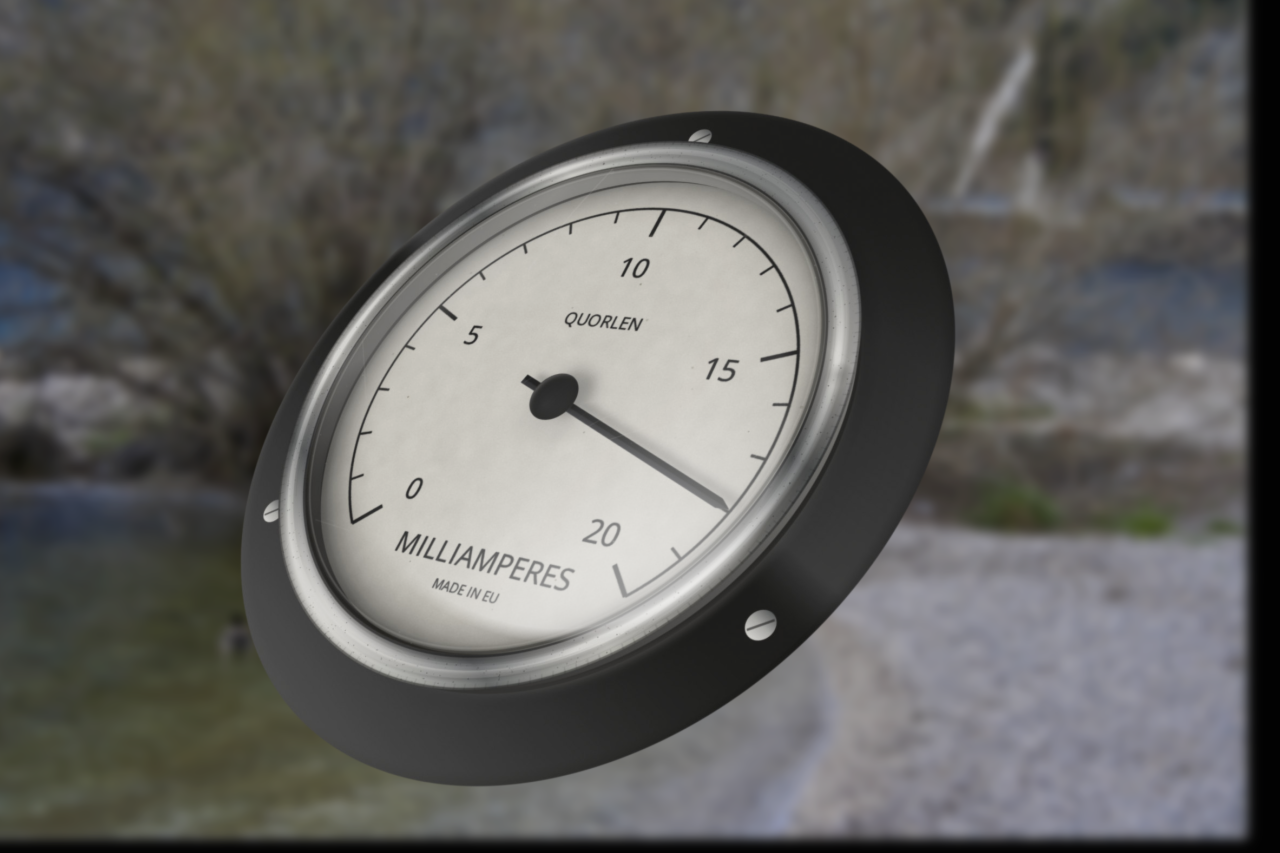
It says 18 mA
